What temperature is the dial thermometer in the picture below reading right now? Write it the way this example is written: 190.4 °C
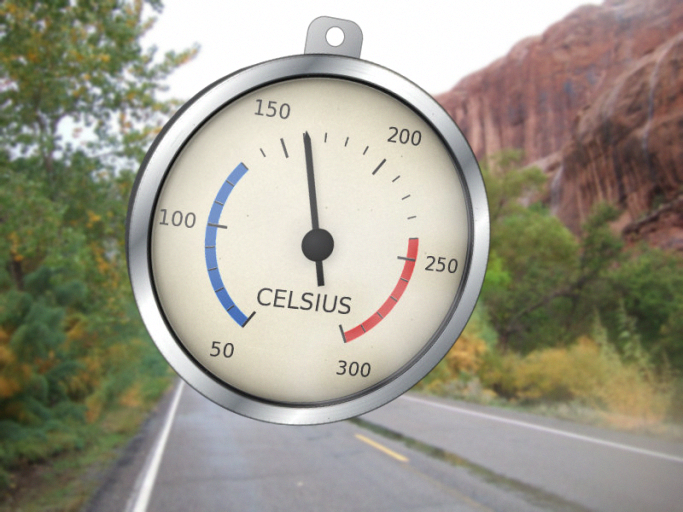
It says 160 °C
